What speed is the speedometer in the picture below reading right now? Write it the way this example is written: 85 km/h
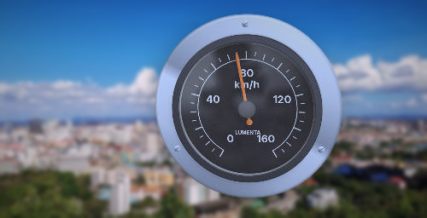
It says 75 km/h
